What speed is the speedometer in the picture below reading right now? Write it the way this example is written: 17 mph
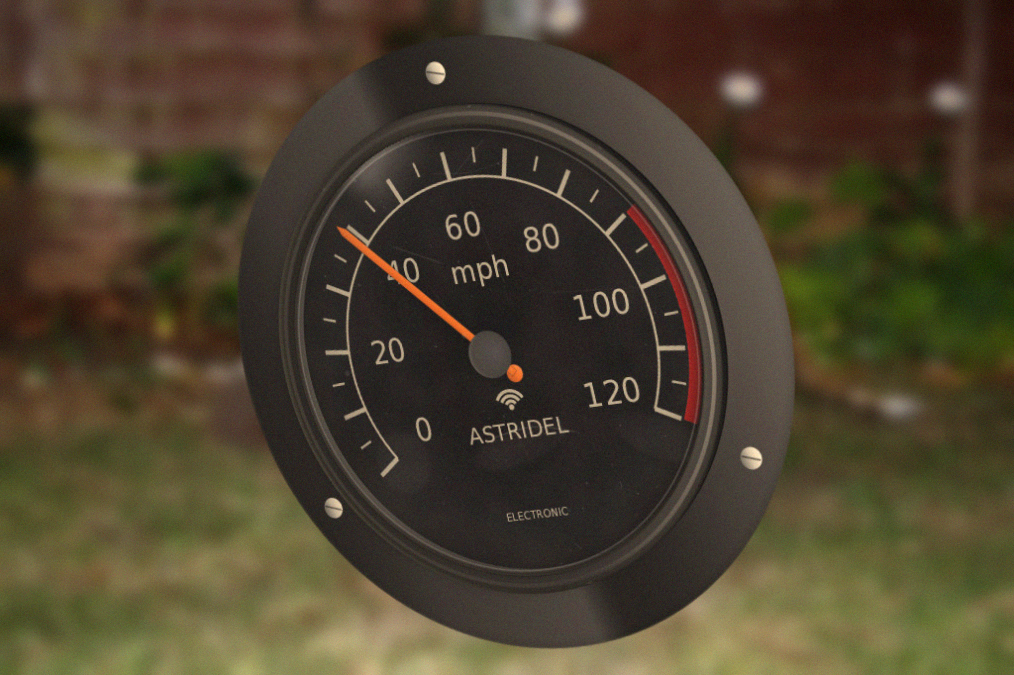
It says 40 mph
